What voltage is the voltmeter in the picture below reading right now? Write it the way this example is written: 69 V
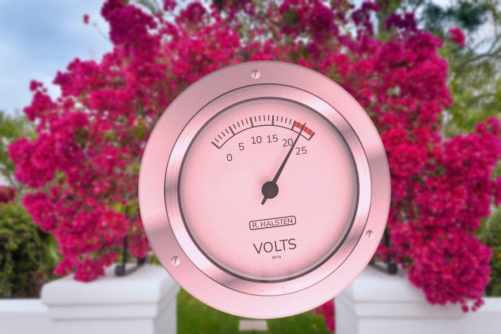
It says 22 V
